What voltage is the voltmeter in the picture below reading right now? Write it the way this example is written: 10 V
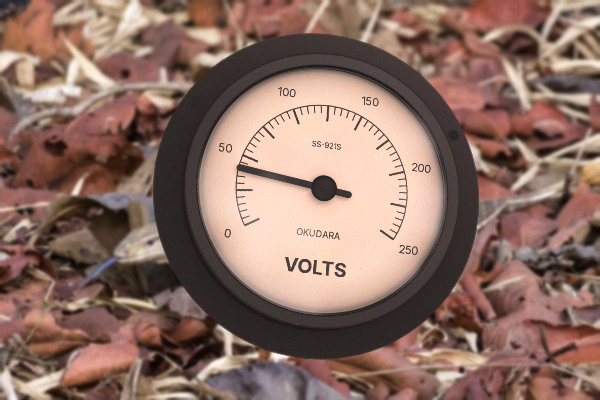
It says 40 V
